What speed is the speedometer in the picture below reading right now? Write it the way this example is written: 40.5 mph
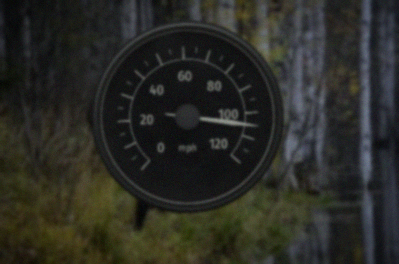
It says 105 mph
